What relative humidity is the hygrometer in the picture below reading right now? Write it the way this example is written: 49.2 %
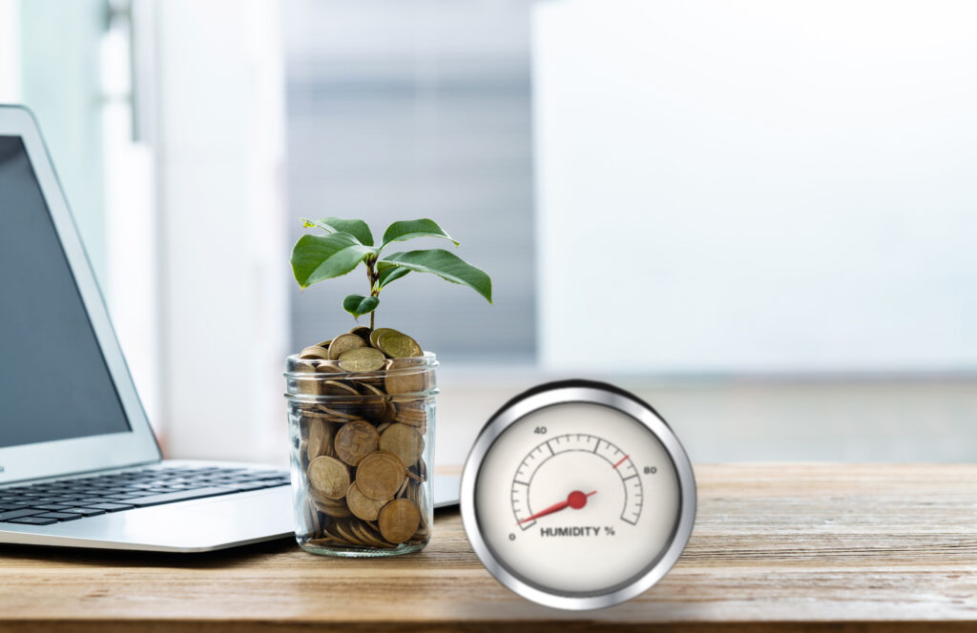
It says 4 %
